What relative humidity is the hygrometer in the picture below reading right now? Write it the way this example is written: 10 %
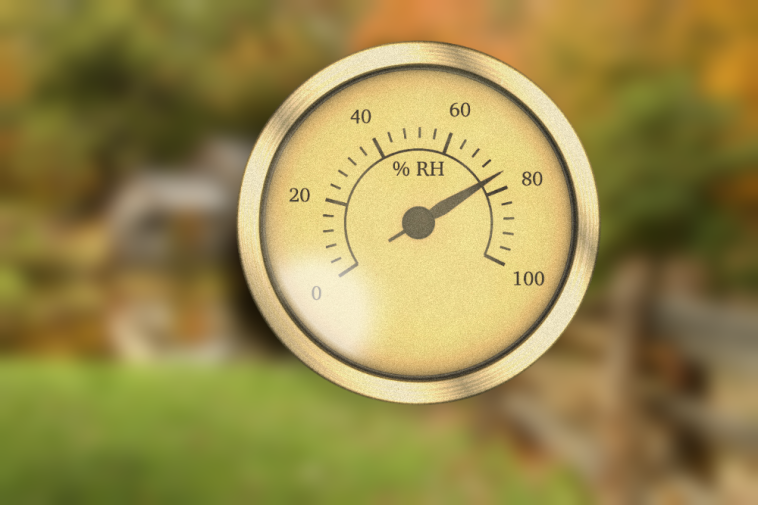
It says 76 %
